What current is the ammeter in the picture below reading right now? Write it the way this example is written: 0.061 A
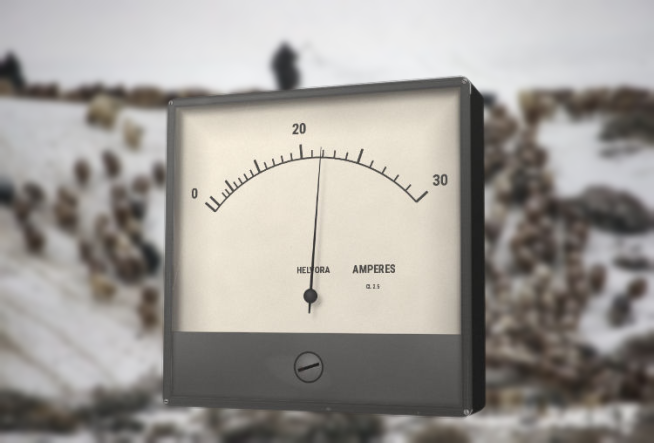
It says 22 A
